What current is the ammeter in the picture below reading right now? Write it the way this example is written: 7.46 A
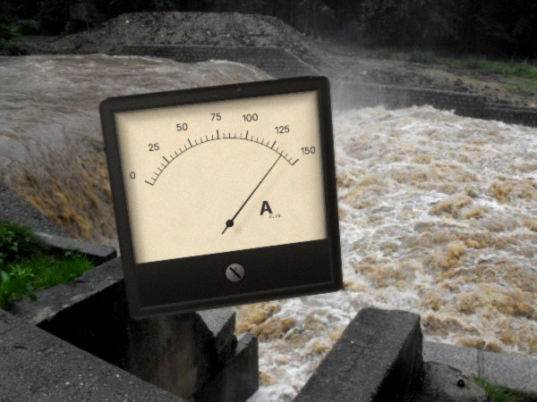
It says 135 A
